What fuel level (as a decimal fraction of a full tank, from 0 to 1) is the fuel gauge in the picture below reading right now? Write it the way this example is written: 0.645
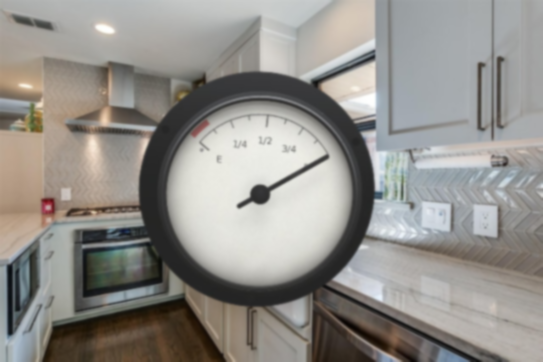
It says 1
